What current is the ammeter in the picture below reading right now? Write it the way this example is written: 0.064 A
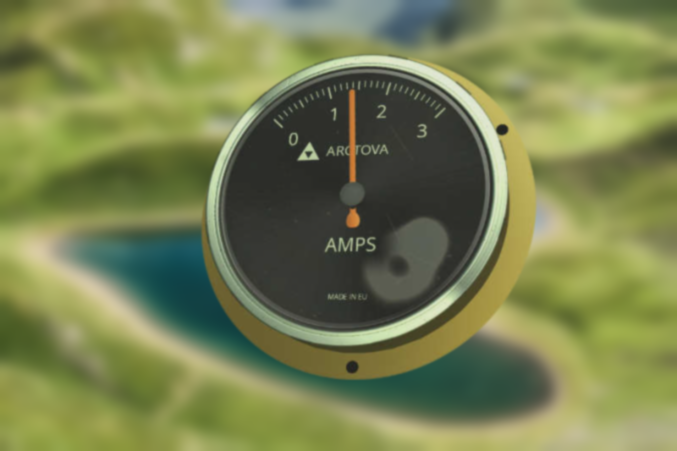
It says 1.4 A
